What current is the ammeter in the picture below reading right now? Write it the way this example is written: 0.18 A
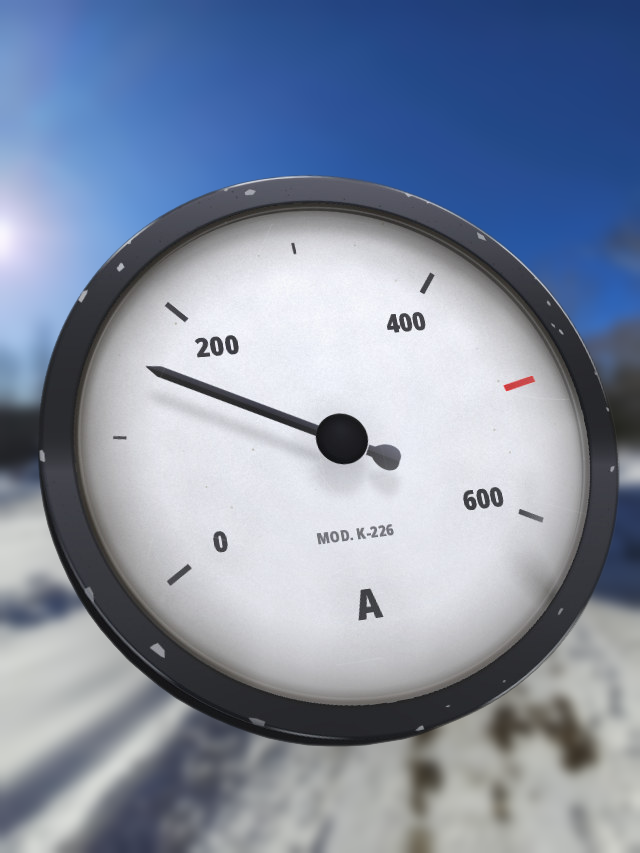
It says 150 A
